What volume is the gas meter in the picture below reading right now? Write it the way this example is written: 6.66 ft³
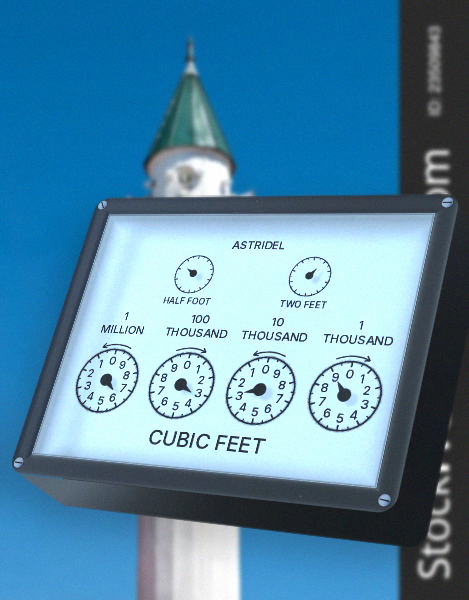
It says 632900 ft³
